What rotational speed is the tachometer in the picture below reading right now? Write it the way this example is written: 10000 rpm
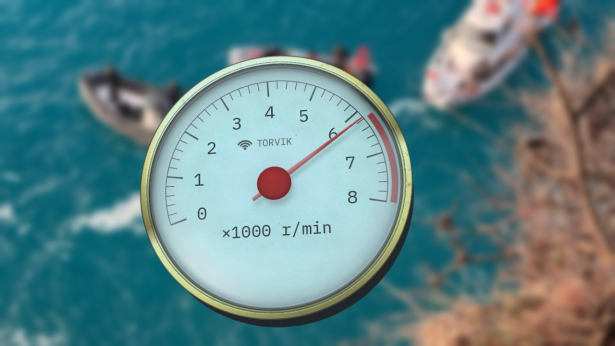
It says 6200 rpm
